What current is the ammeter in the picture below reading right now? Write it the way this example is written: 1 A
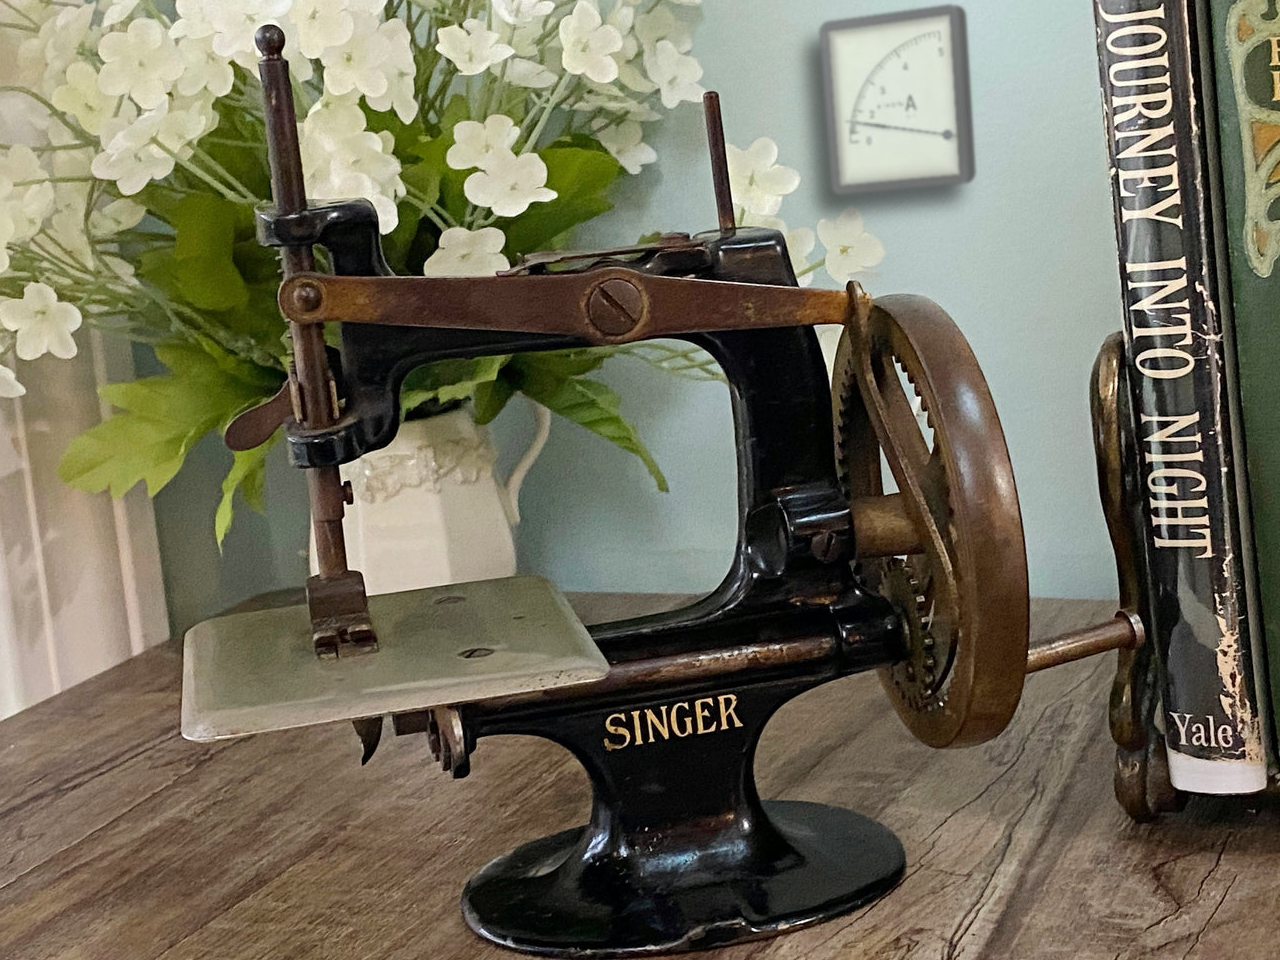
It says 1.5 A
